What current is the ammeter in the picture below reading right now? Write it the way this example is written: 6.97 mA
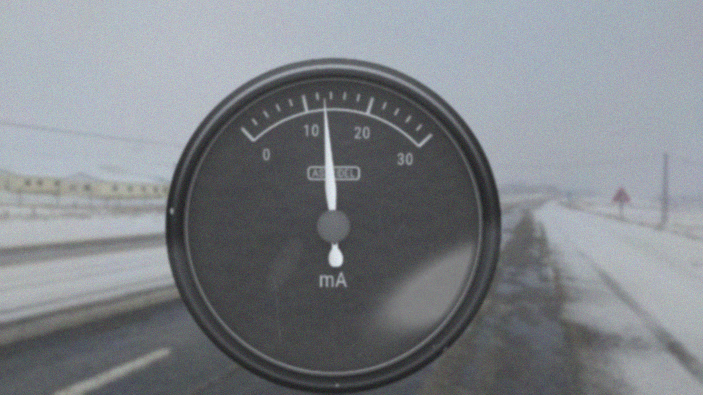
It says 13 mA
